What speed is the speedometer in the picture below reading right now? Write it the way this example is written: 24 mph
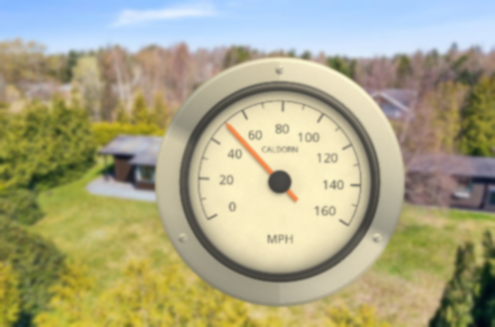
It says 50 mph
